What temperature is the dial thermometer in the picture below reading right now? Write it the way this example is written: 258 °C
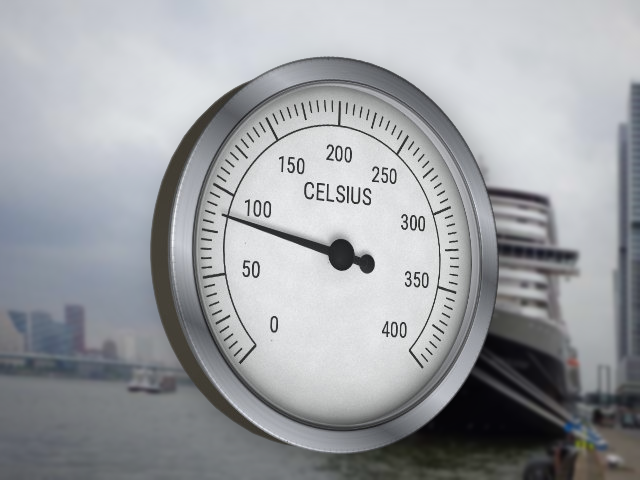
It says 85 °C
